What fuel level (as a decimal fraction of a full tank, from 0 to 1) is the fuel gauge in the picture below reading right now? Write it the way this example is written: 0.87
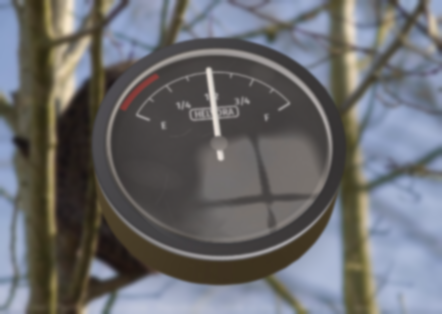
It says 0.5
